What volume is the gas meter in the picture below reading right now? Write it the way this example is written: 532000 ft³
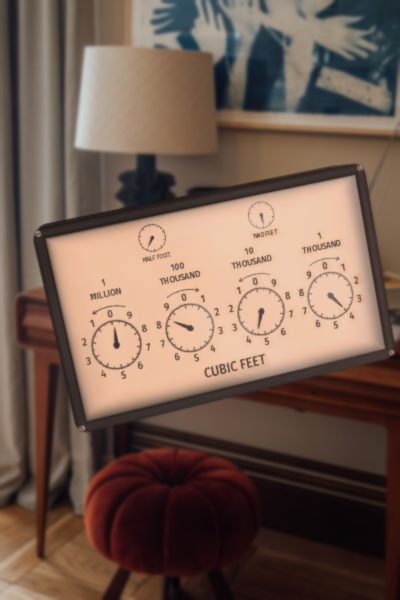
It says 984400 ft³
